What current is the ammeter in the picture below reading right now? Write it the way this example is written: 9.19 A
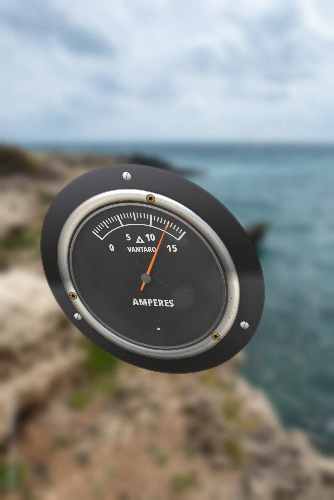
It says 12.5 A
